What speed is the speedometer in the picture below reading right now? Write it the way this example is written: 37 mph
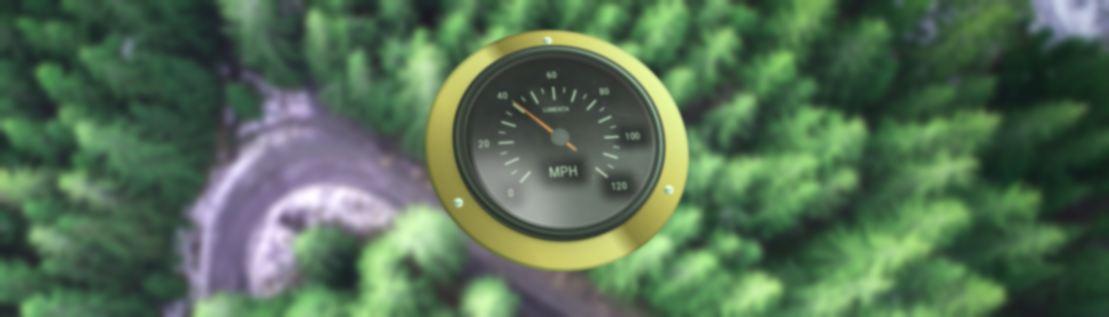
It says 40 mph
